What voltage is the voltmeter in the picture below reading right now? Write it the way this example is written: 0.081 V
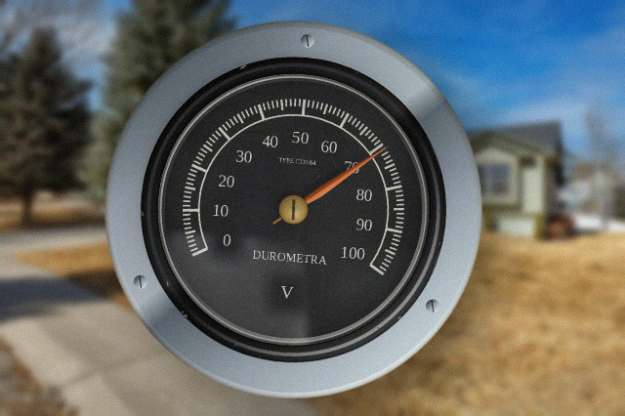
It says 71 V
